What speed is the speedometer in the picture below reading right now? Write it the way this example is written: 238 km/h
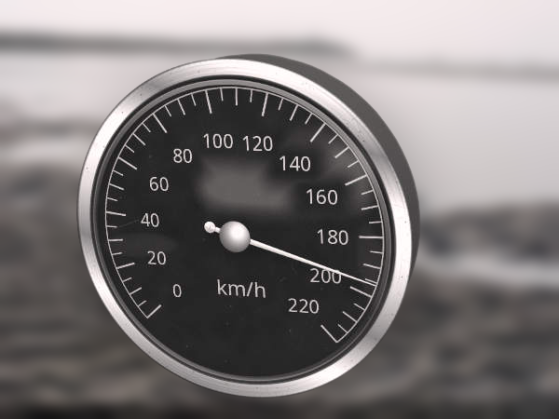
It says 195 km/h
